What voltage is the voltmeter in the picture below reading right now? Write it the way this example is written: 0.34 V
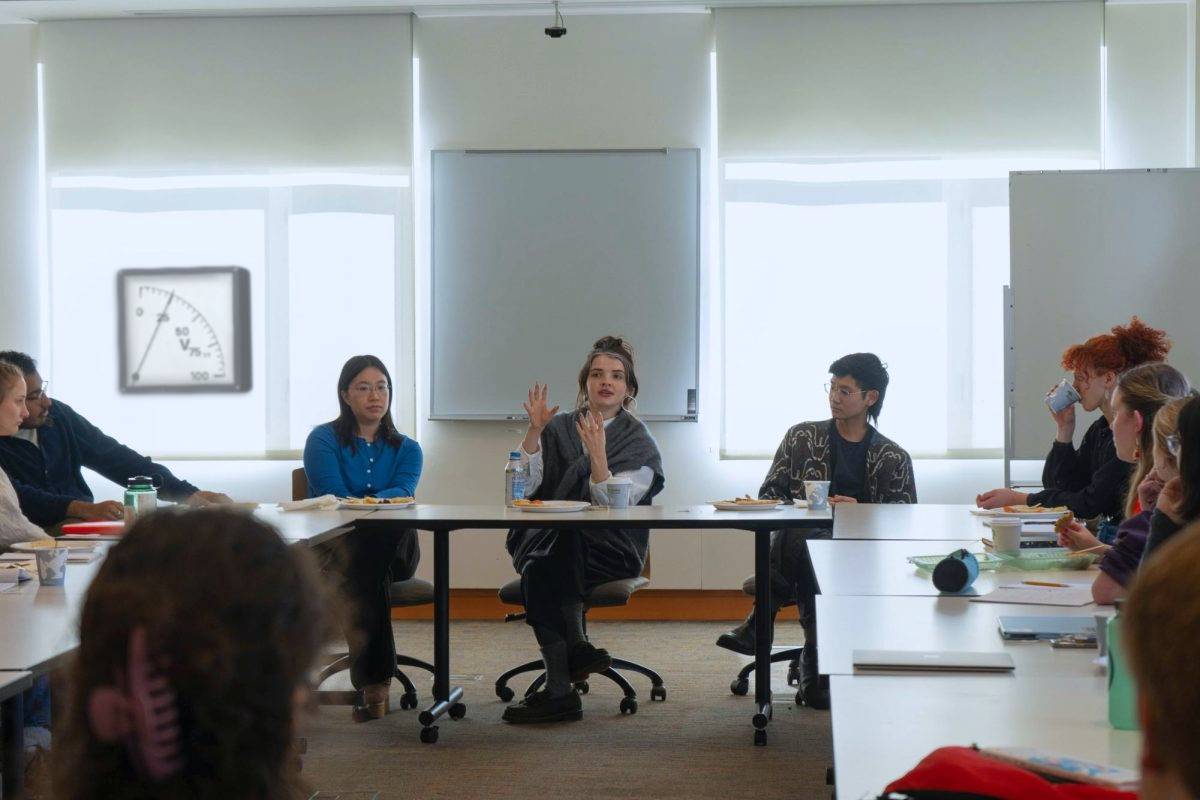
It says 25 V
